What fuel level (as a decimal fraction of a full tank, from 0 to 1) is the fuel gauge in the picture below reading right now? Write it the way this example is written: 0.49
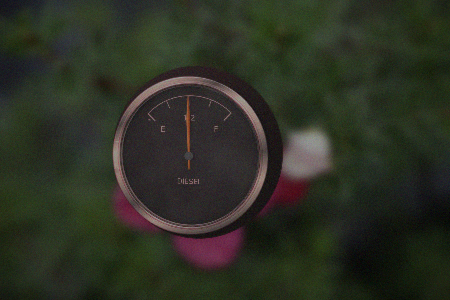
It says 0.5
